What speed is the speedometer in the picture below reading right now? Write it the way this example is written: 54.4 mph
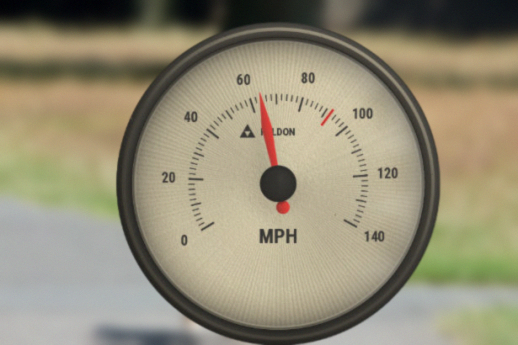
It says 64 mph
